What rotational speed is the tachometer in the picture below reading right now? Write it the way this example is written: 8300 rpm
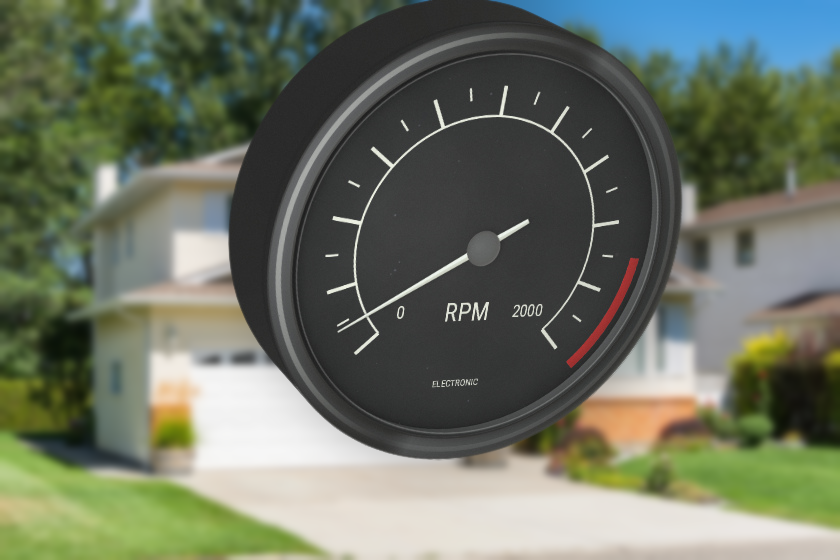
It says 100 rpm
